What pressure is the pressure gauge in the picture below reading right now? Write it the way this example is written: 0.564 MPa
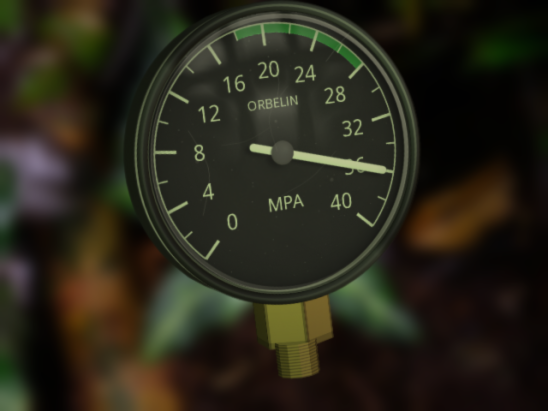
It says 36 MPa
